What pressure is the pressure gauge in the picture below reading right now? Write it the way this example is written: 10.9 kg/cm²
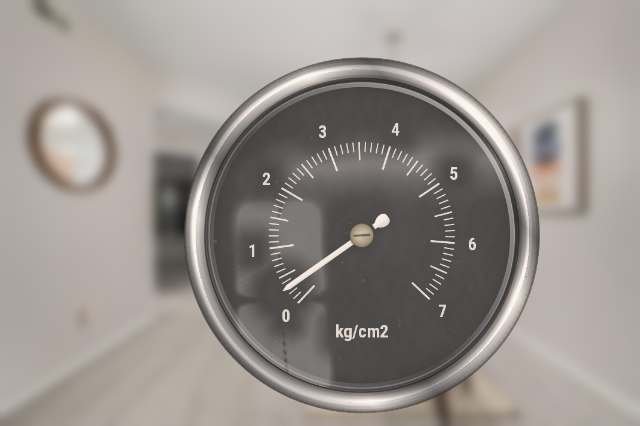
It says 0.3 kg/cm²
